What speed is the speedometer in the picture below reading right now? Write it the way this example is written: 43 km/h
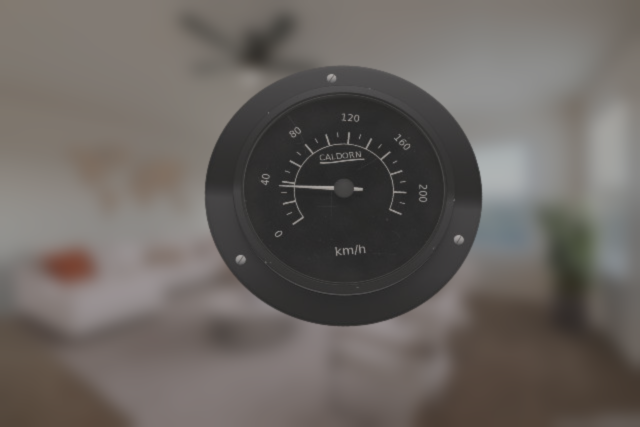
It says 35 km/h
